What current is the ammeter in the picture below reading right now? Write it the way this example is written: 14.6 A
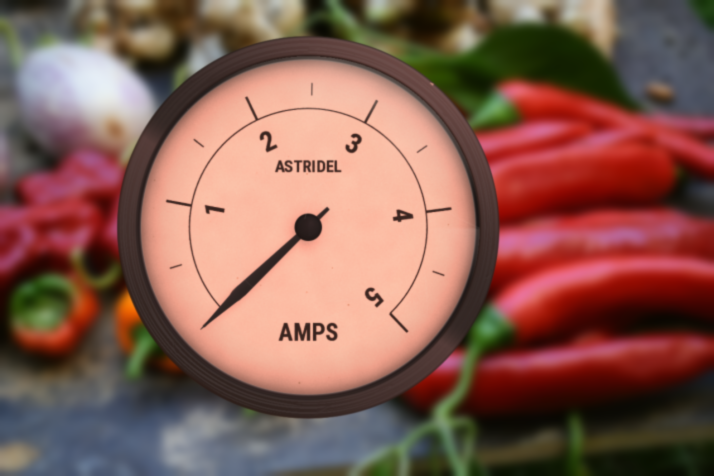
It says 0 A
